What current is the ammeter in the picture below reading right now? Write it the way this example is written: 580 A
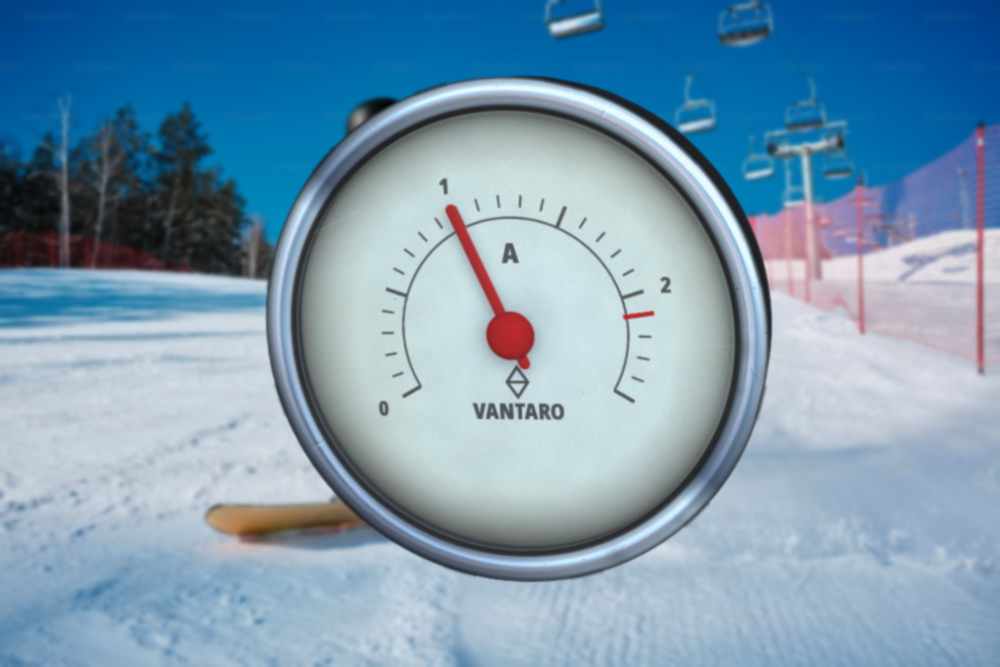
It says 1 A
